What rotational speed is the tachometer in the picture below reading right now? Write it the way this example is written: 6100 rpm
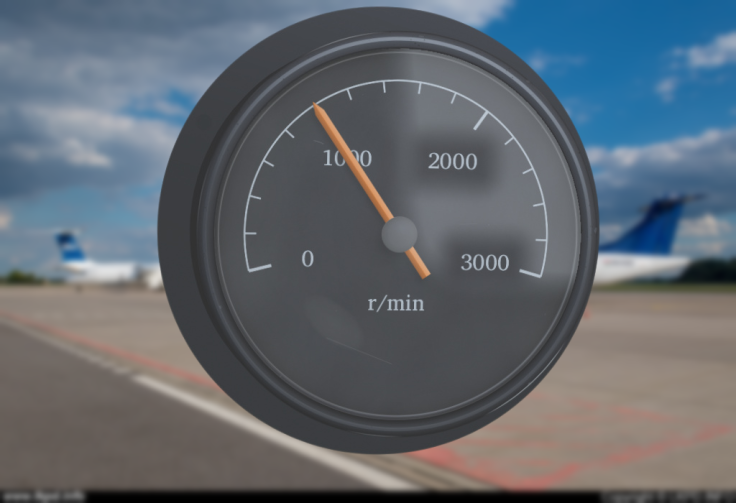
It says 1000 rpm
